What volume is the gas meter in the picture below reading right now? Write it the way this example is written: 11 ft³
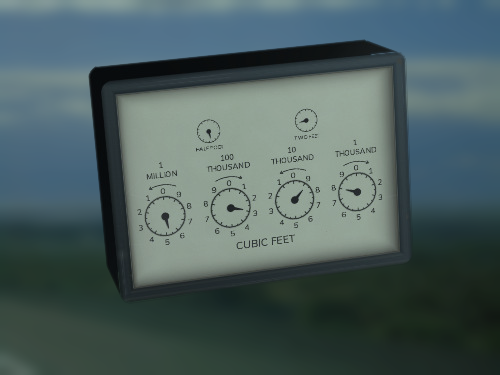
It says 528800 ft³
